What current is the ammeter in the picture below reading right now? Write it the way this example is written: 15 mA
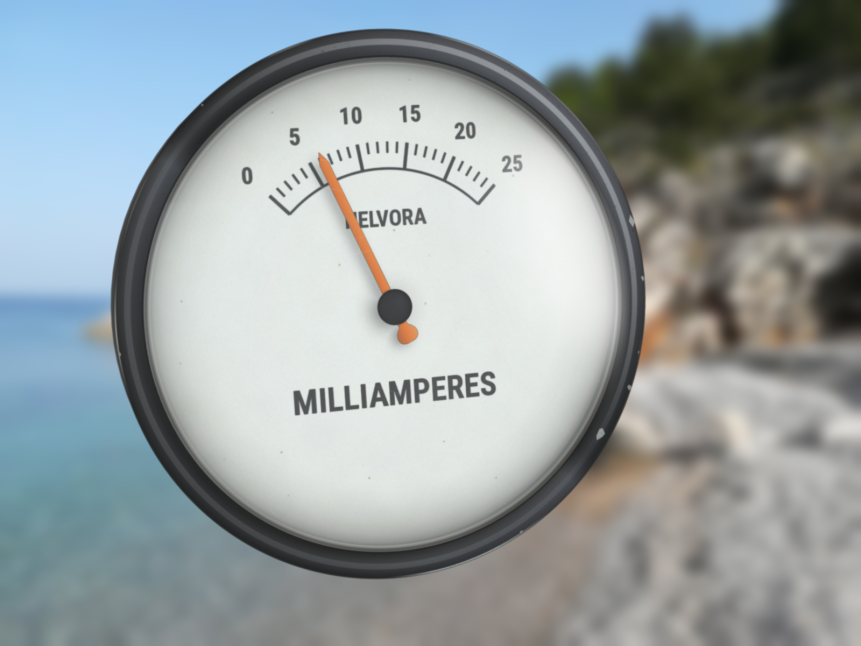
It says 6 mA
